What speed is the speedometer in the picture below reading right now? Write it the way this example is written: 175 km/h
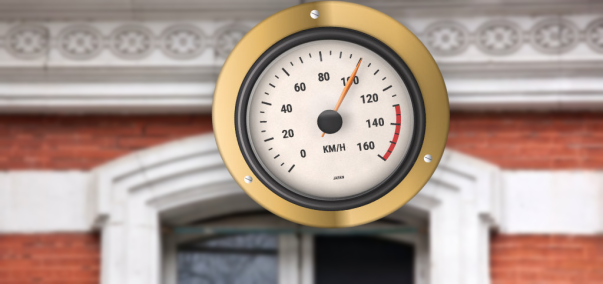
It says 100 km/h
